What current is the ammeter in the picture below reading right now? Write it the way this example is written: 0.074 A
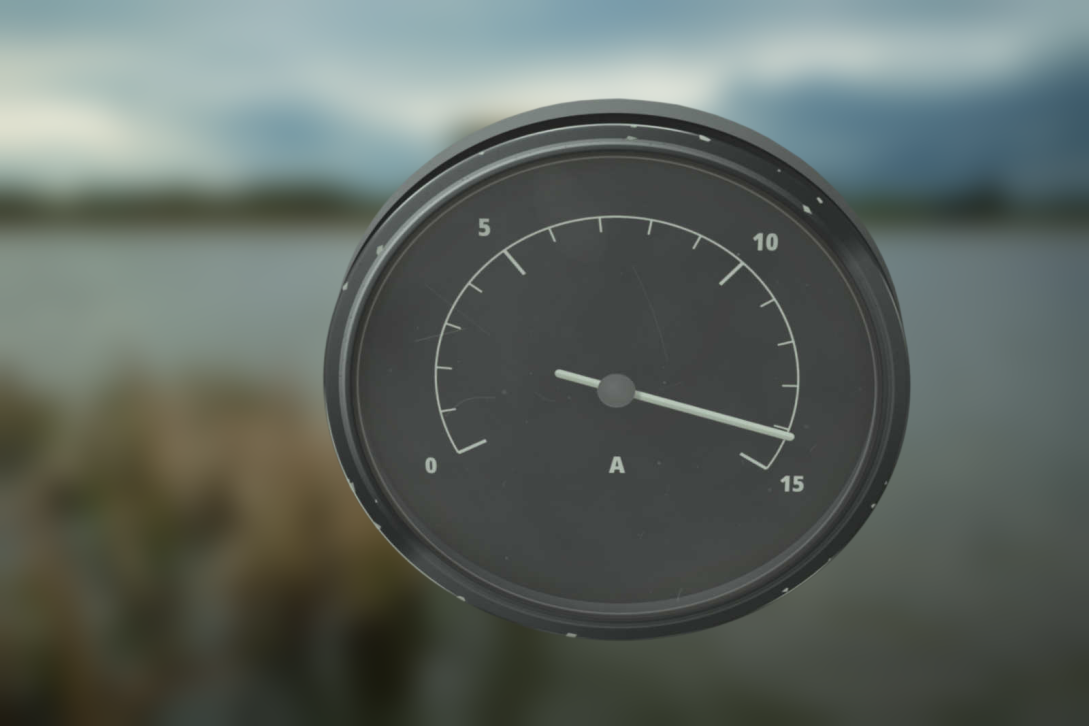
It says 14 A
